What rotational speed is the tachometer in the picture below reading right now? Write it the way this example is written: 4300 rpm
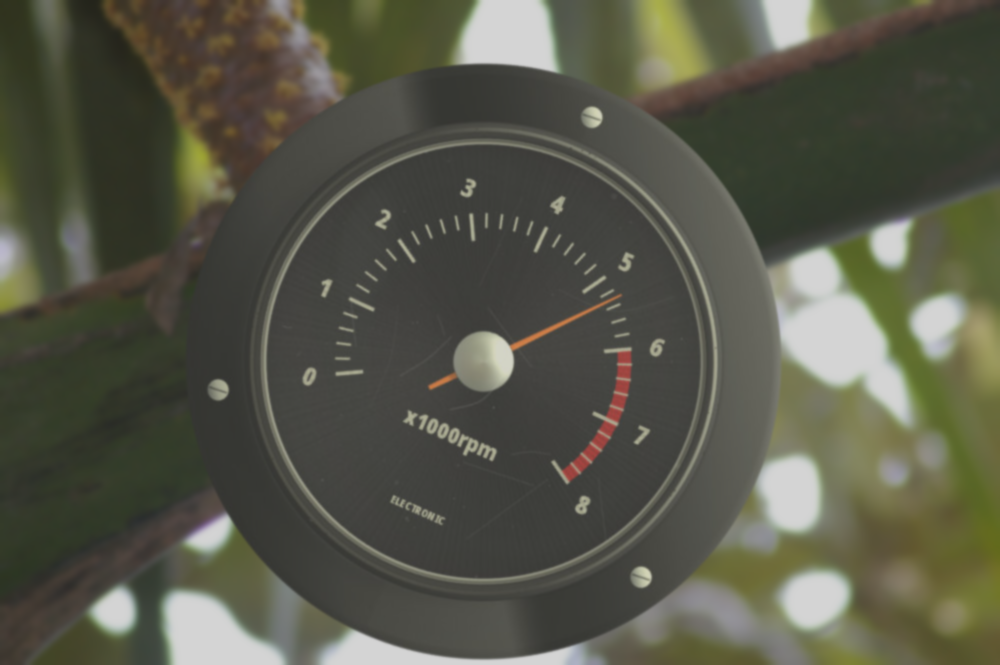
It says 5300 rpm
